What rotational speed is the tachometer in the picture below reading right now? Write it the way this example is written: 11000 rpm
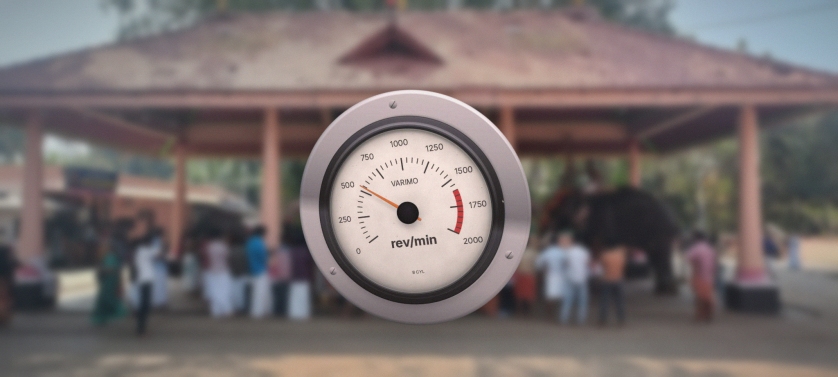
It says 550 rpm
